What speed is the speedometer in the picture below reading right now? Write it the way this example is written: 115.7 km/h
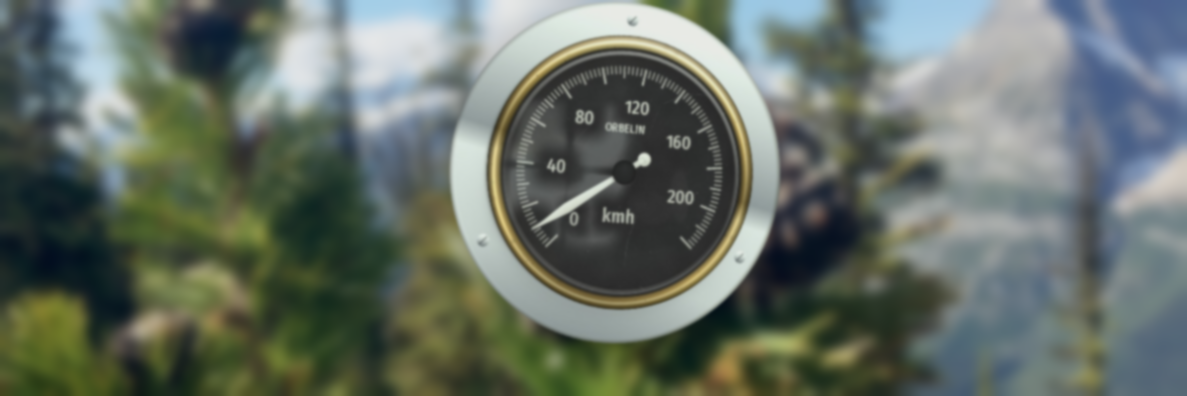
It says 10 km/h
